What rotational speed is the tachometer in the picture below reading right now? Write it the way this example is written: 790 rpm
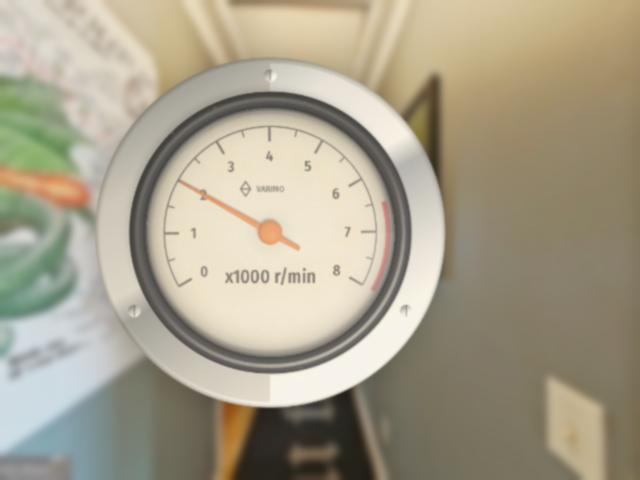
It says 2000 rpm
